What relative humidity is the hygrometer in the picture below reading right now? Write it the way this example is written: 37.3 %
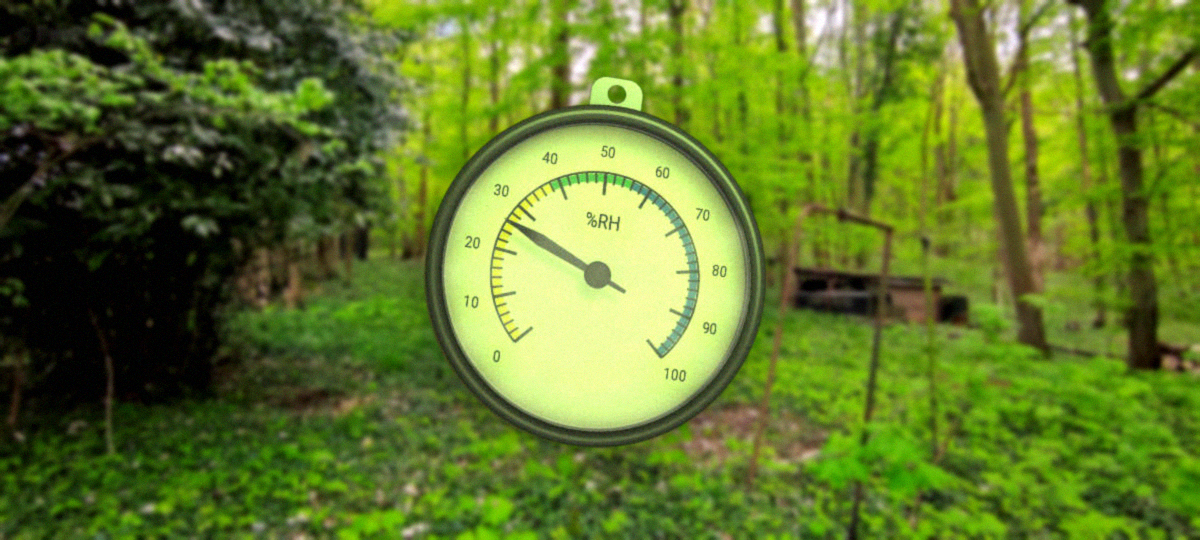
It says 26 %
